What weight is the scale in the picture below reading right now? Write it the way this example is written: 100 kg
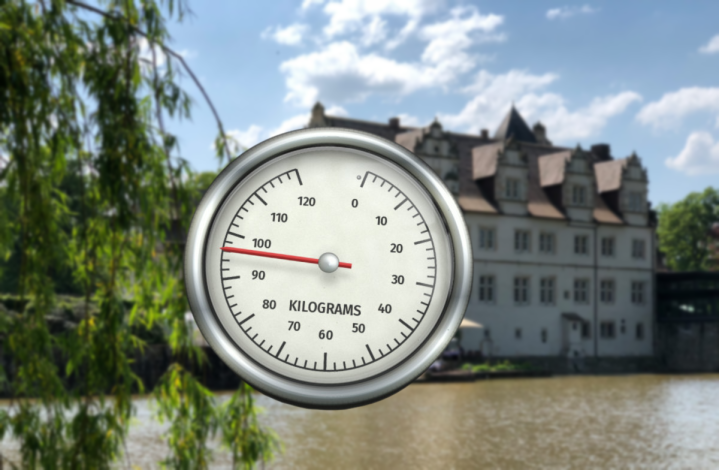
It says 96 kg
